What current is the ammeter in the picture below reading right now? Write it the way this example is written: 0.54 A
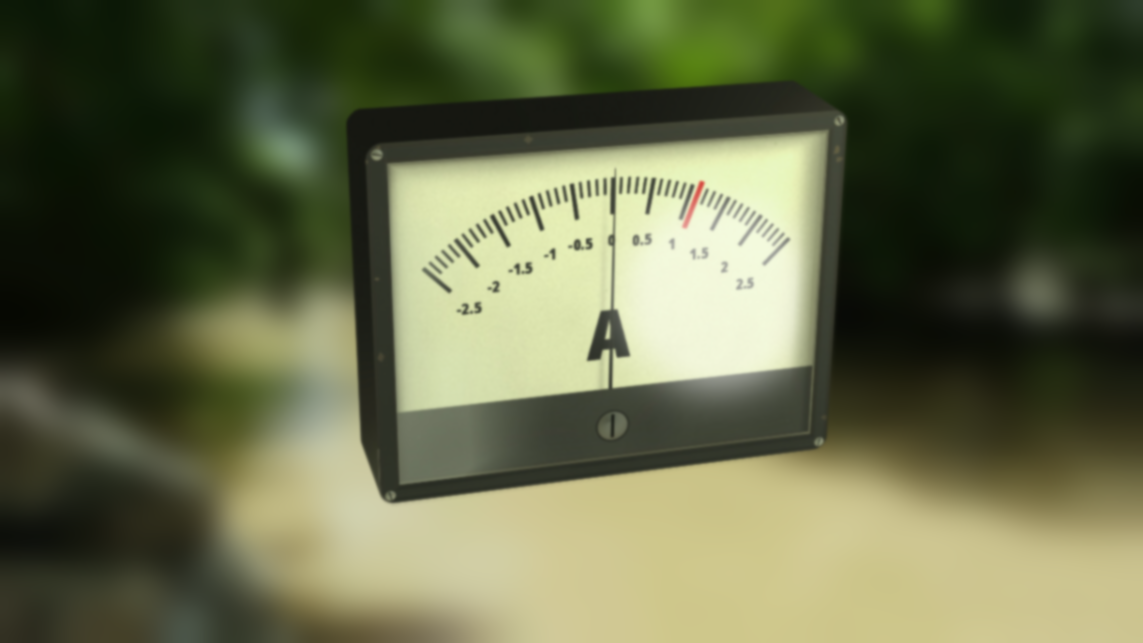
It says 0 A
